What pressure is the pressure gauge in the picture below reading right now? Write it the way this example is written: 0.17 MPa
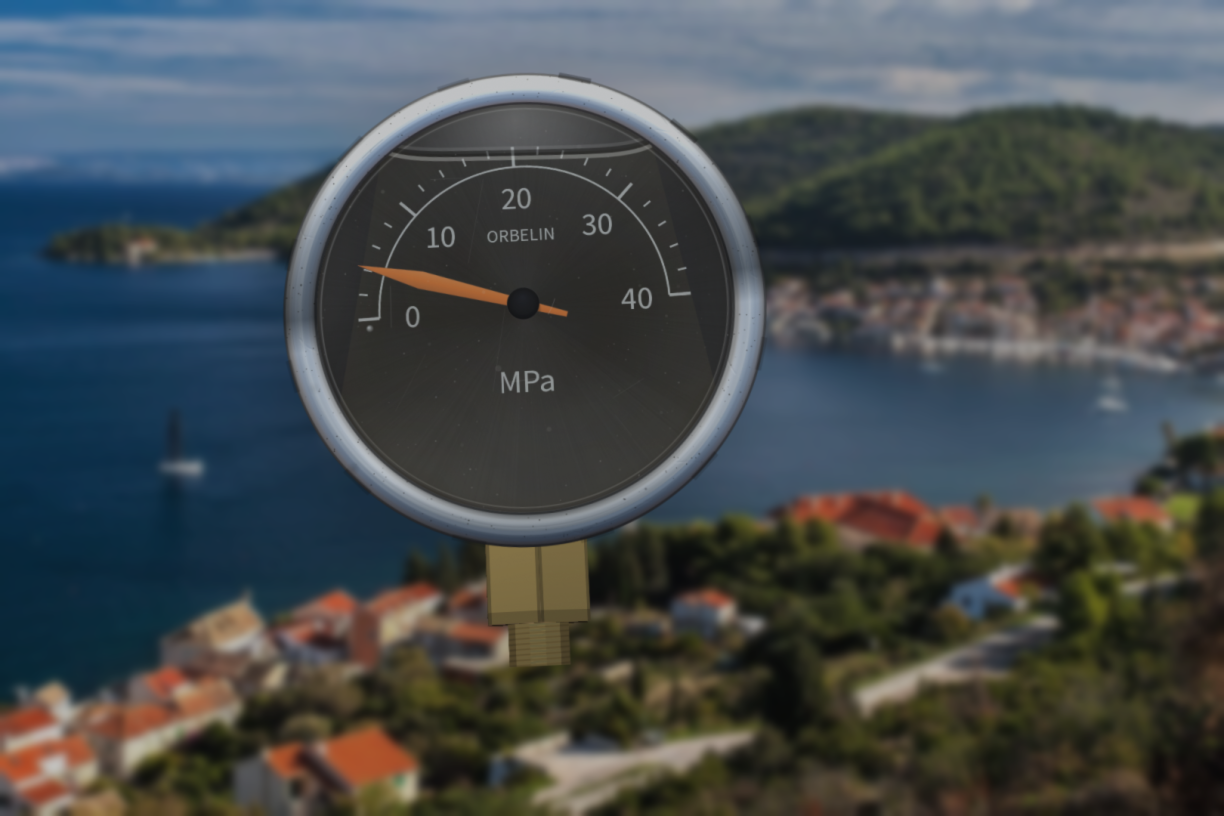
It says 4 MPa
